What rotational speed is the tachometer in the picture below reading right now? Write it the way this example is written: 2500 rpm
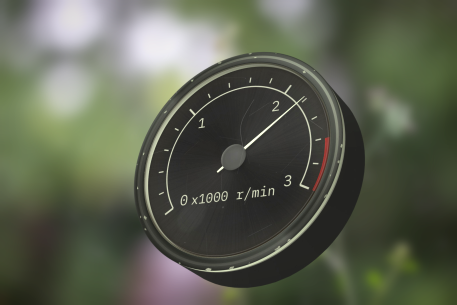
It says 2200 rpm
